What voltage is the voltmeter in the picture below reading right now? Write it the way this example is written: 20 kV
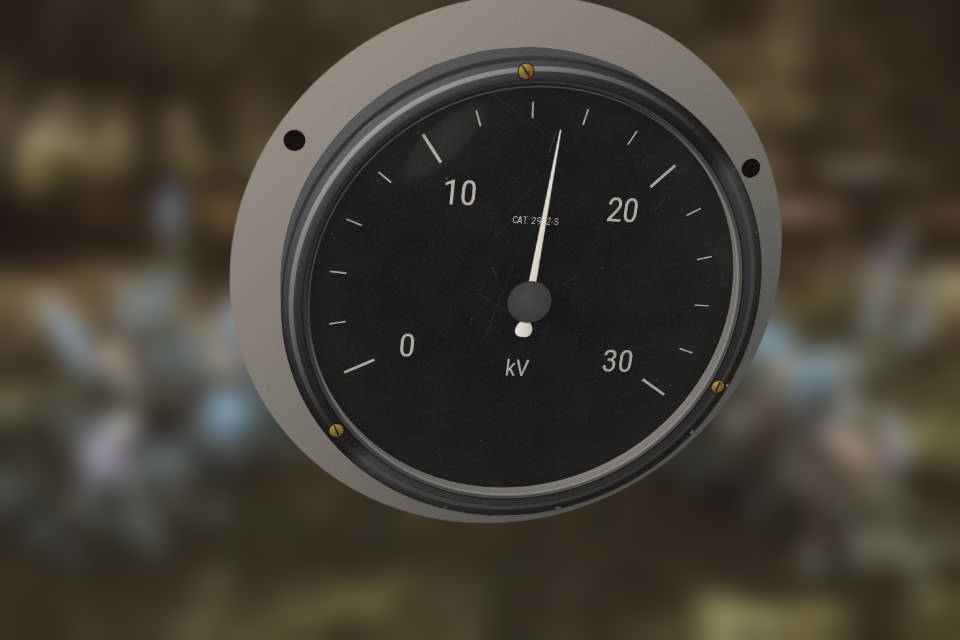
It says 15 kV
